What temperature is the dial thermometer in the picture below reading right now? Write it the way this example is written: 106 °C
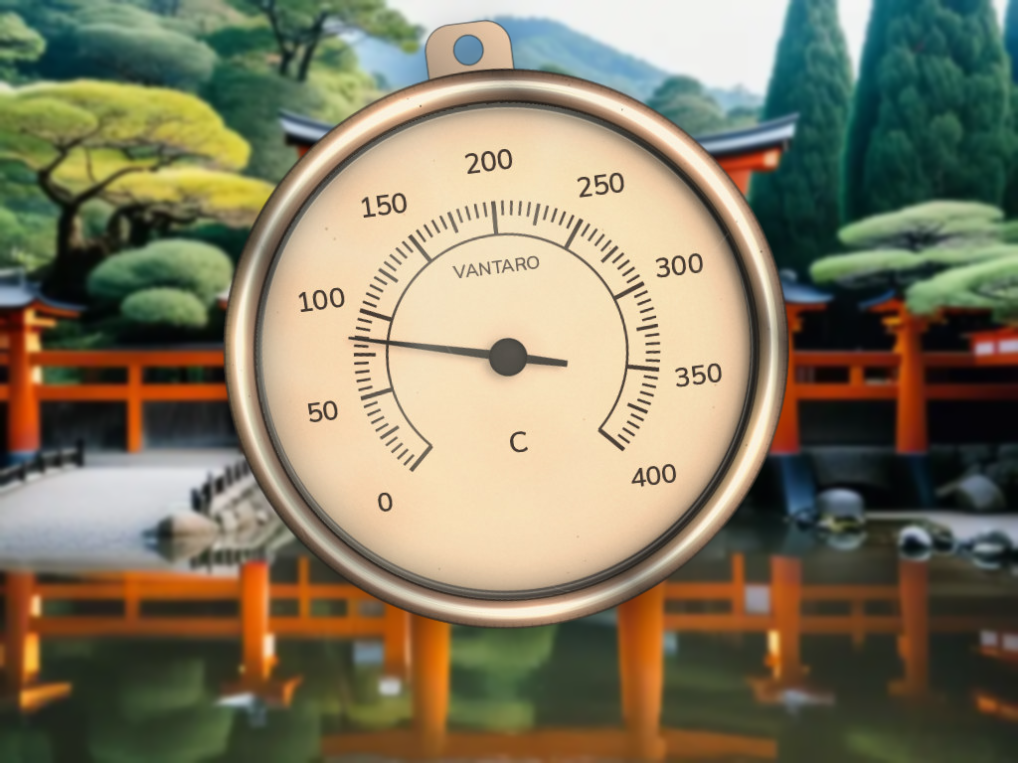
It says 85 °C
